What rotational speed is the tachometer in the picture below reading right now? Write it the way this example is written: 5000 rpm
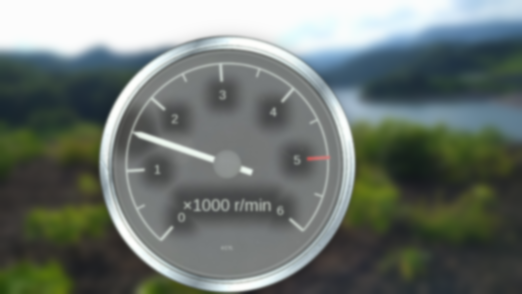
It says 1500 rpm
